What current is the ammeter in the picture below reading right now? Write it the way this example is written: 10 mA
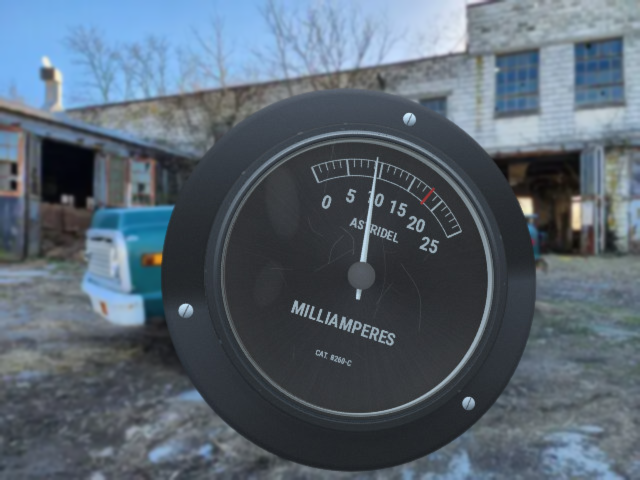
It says 9 mA
